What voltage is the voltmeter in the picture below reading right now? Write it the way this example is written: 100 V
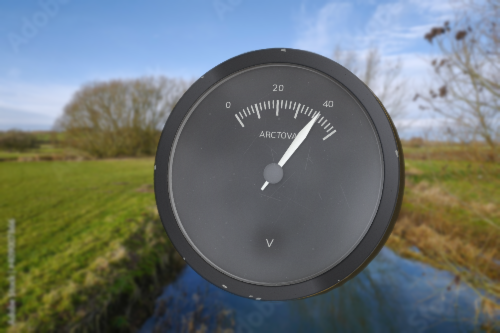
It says 40 V
